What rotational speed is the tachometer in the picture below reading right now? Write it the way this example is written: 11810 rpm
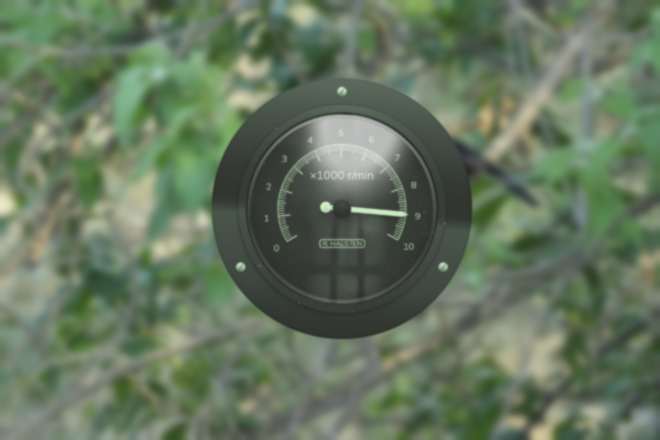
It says 9000 rpm
